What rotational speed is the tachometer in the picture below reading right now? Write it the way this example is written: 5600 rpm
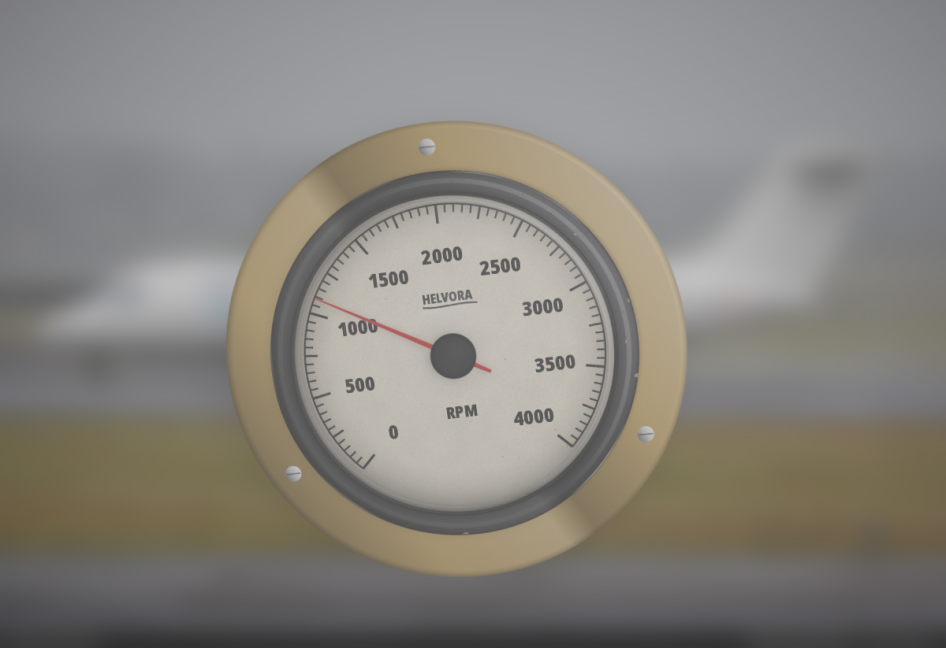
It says 1100 rpm
